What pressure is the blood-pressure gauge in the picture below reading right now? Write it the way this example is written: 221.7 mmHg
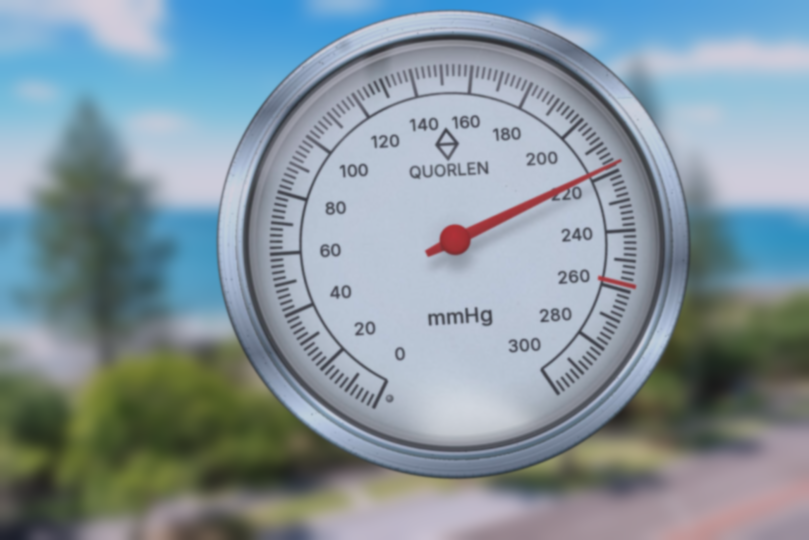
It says 218 mmHg
